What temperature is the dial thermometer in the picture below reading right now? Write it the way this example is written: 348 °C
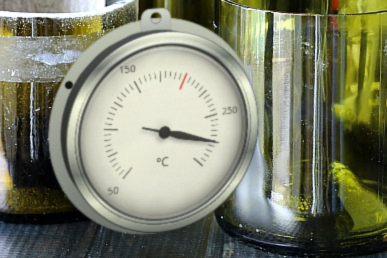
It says 275 °C
